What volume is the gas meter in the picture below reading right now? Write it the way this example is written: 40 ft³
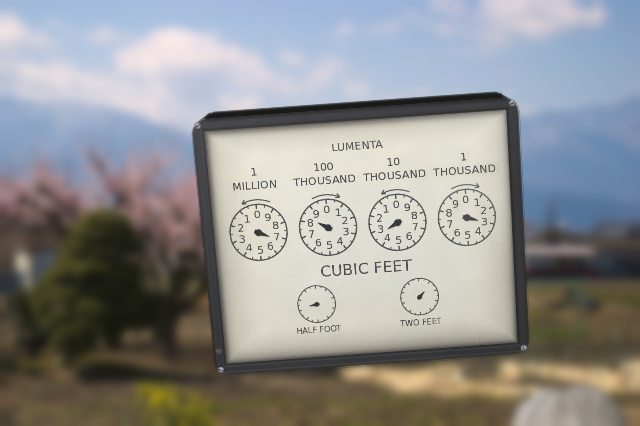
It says 683300 ft³
